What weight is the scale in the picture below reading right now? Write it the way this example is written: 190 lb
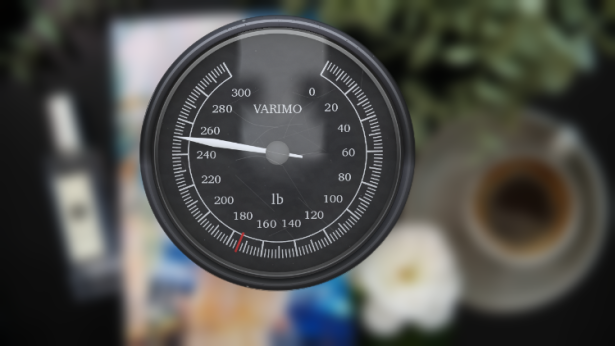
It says 250 lb
